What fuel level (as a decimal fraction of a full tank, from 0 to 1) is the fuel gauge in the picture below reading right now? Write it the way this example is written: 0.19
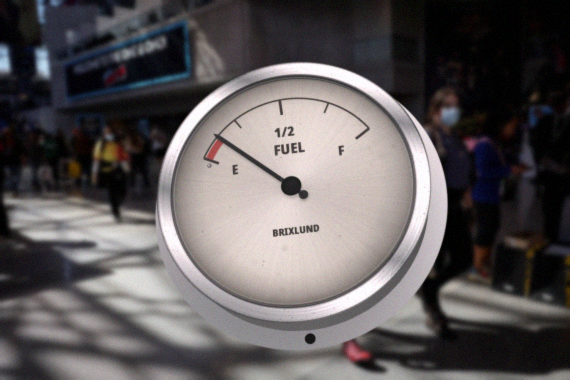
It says 0.125
